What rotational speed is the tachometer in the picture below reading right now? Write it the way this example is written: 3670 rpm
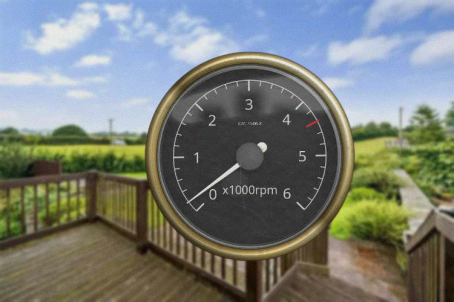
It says 200 rpm
